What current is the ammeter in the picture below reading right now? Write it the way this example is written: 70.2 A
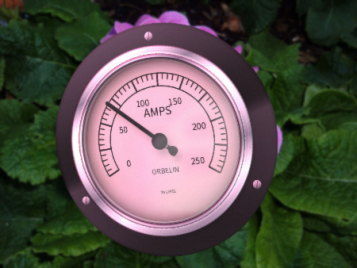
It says 70 A
